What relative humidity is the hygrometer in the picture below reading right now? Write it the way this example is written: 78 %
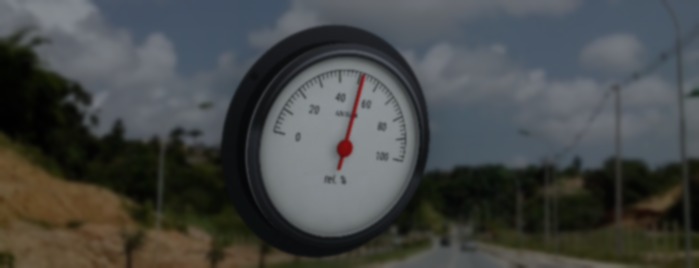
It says 50 %
